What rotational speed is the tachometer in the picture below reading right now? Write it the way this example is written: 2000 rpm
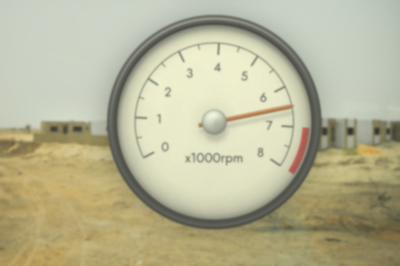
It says 6500 rpm
